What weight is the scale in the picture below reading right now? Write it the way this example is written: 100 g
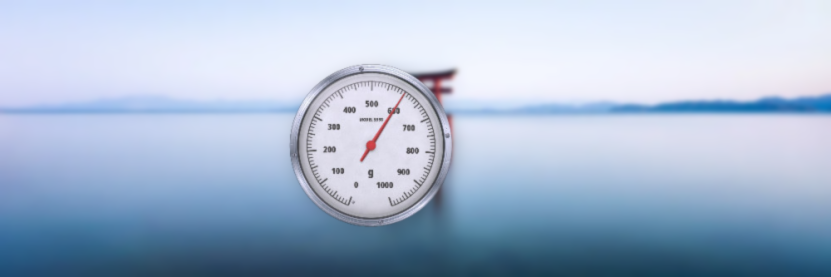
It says 600 g
